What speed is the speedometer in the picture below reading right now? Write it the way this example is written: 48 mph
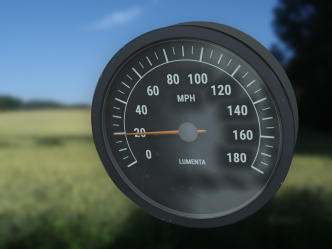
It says 20 mph
